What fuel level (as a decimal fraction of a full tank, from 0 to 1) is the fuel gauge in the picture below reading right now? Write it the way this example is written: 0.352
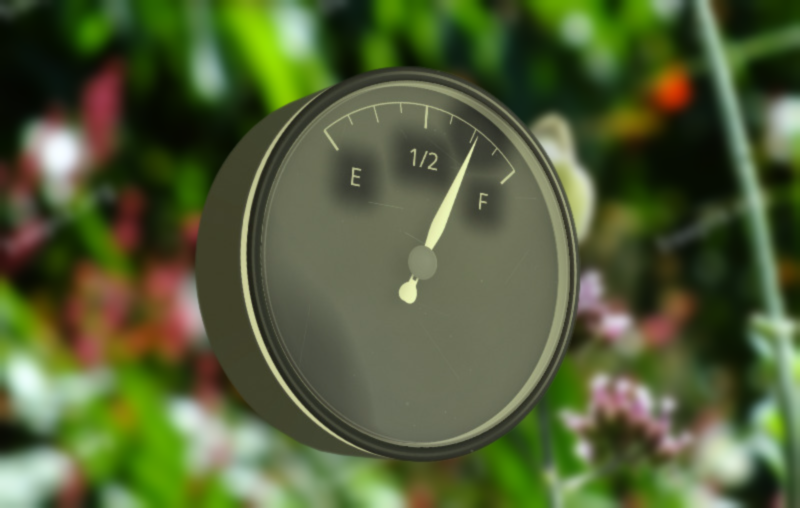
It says 0.75
